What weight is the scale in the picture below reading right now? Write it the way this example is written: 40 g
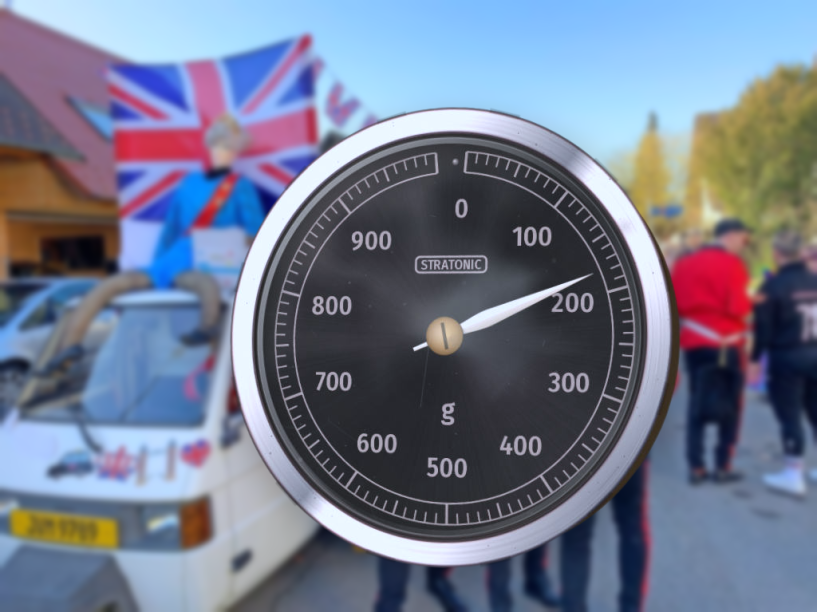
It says 180 g
